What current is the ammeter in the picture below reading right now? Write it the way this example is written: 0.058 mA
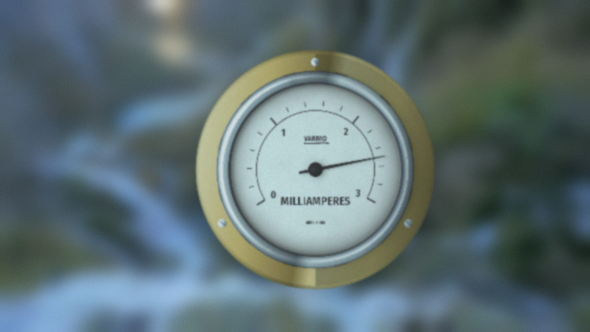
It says 2.5 mA
